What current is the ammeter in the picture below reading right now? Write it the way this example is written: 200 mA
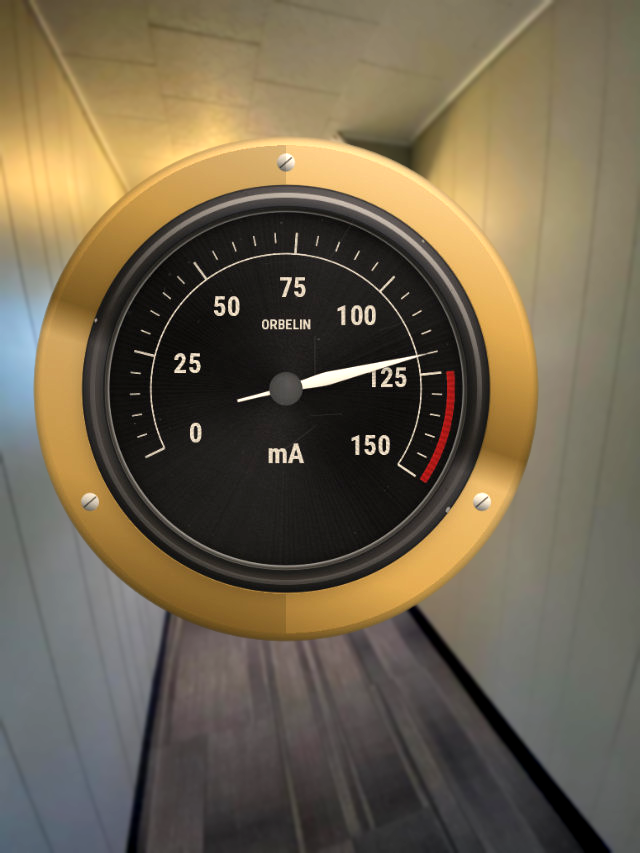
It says 120 mA
